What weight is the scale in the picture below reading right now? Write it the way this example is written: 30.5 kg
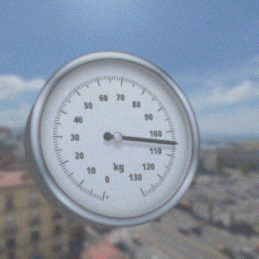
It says 105 kg
